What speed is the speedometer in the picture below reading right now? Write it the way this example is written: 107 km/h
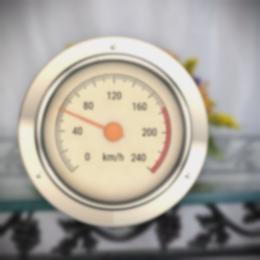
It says 60 km/h
